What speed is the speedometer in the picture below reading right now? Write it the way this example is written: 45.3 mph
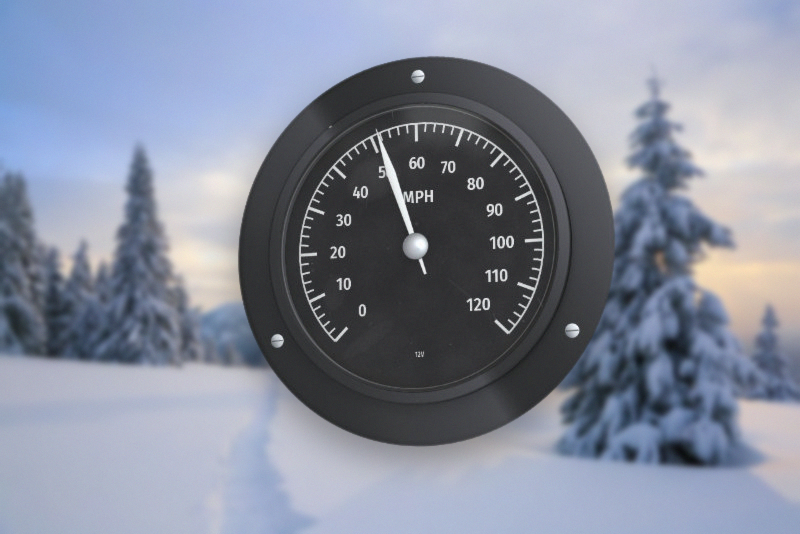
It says 52 mph
